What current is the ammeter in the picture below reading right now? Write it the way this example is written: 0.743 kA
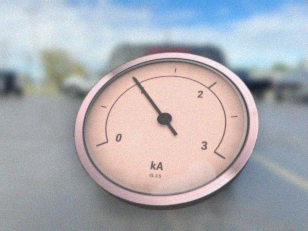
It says 1 kA
